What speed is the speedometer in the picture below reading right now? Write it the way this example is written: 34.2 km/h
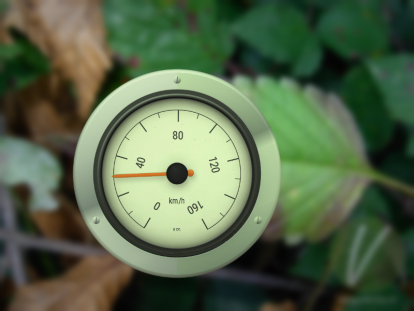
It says 30 km/h
